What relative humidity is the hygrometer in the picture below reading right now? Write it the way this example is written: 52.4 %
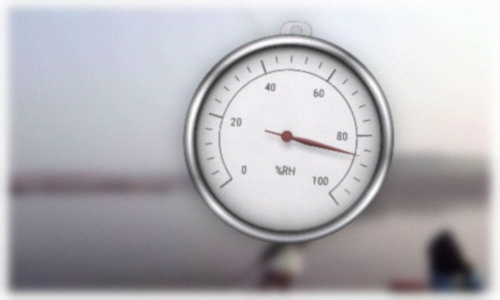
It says 86 %
